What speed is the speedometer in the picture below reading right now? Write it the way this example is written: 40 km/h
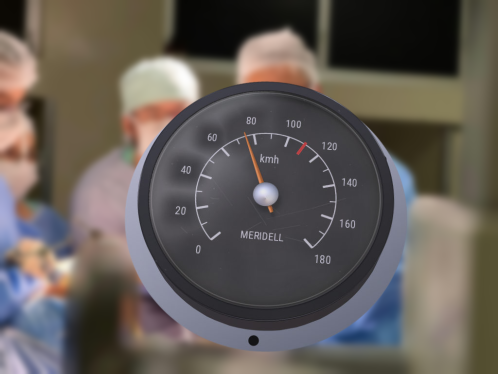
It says 75 km/h
